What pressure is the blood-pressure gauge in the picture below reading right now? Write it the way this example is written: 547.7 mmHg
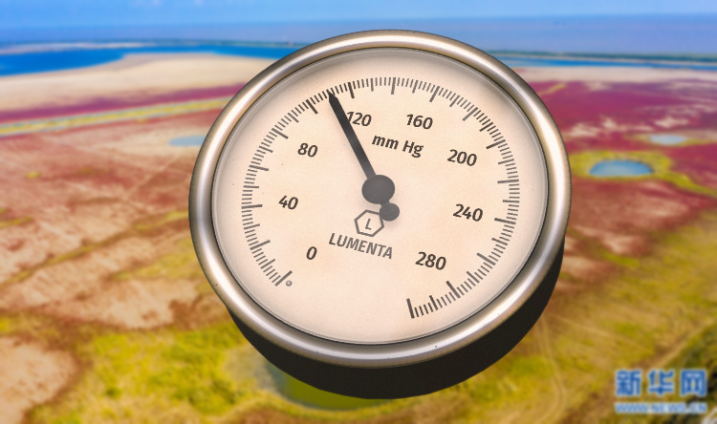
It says 110 mmHg
